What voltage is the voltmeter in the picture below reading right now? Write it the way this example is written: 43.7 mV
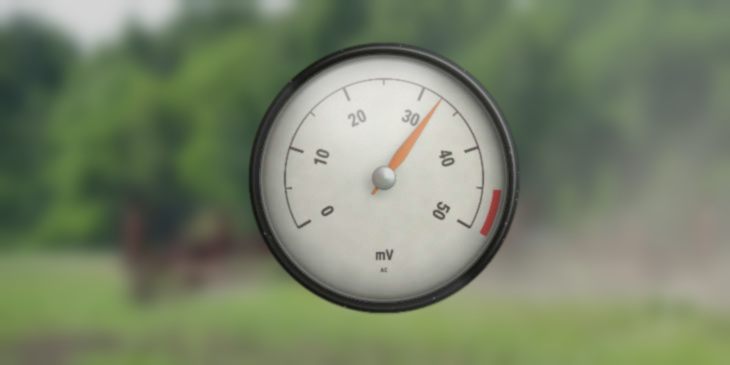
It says 32.5 mV
